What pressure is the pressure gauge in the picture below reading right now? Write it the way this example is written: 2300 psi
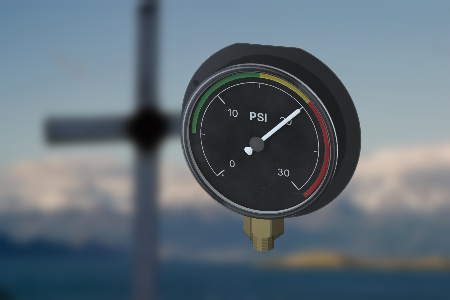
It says 20 psi
